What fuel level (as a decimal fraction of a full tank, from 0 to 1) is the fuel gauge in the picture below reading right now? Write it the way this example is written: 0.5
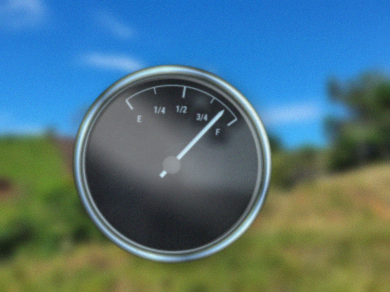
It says 0.875
